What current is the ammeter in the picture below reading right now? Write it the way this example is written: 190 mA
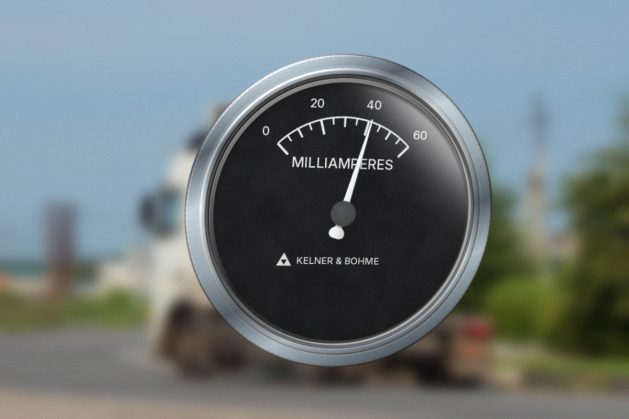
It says 40 mA
